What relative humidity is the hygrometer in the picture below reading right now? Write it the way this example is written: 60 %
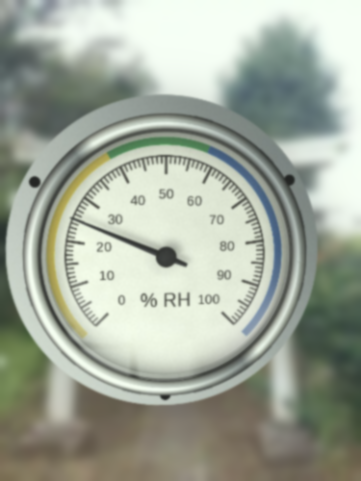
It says 25 %
